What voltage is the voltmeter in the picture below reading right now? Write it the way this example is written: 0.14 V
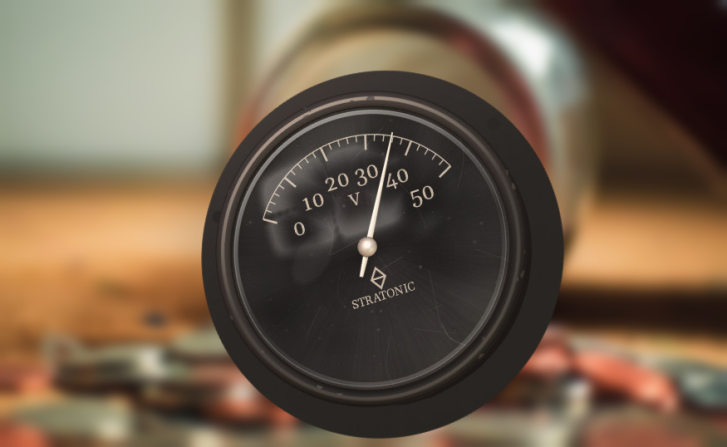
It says 36 V
